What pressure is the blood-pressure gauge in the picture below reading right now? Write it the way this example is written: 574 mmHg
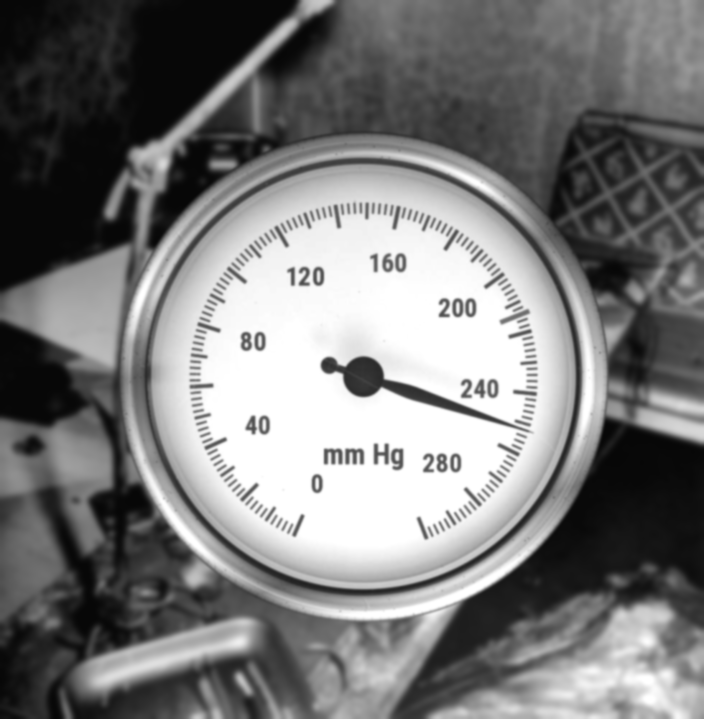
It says 252 mmHg
